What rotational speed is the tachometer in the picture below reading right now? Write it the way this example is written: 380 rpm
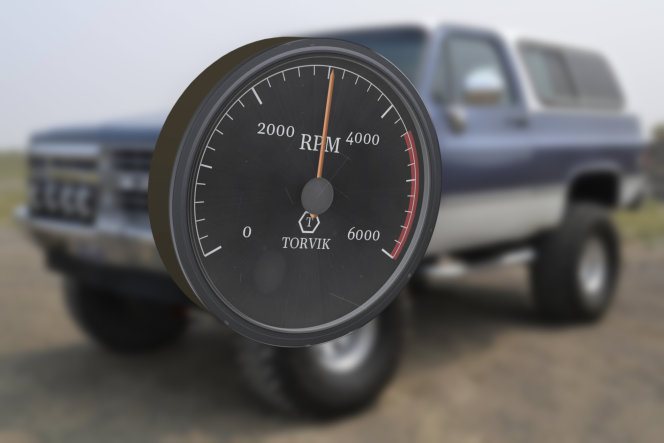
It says 3000 rpm
